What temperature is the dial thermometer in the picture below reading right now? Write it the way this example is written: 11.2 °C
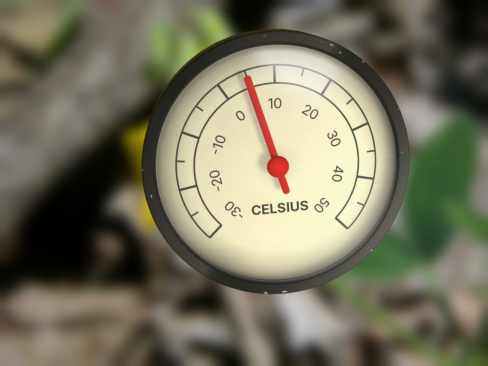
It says 5 °C
